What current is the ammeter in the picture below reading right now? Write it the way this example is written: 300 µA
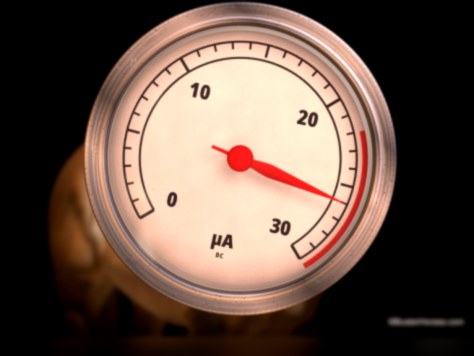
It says 26 µA
